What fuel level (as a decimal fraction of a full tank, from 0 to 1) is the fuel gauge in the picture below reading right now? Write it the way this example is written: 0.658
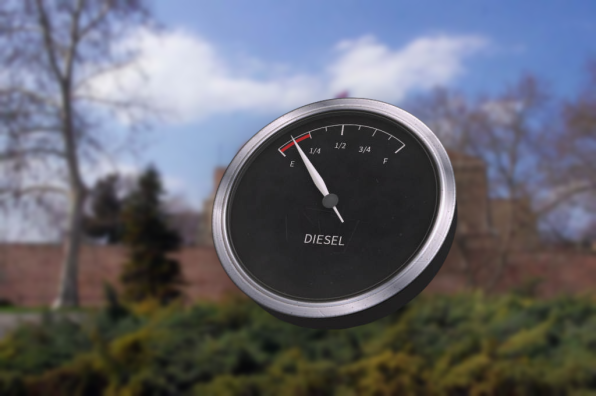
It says 0.125
